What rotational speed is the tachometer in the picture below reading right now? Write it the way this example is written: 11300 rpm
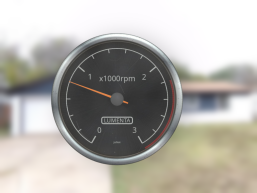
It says 800 rpm
